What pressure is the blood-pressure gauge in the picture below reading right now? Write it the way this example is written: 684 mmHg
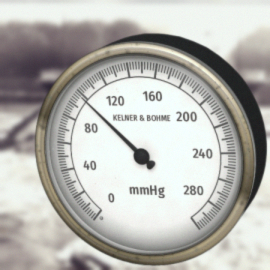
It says 100 mmHg
